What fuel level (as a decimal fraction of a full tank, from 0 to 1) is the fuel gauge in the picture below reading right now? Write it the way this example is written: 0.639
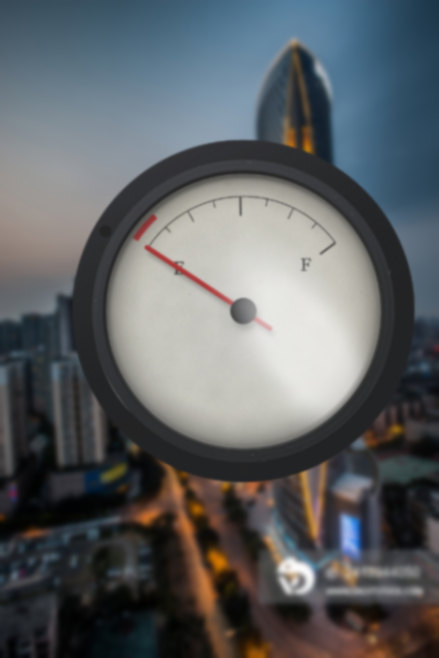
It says 0
